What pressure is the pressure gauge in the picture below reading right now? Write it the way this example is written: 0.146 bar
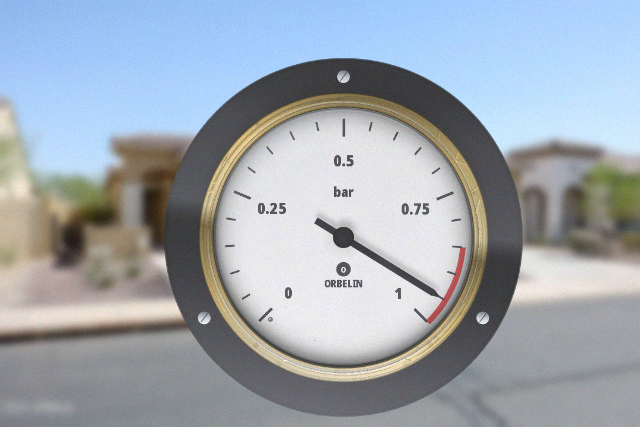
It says 0.95 bar
